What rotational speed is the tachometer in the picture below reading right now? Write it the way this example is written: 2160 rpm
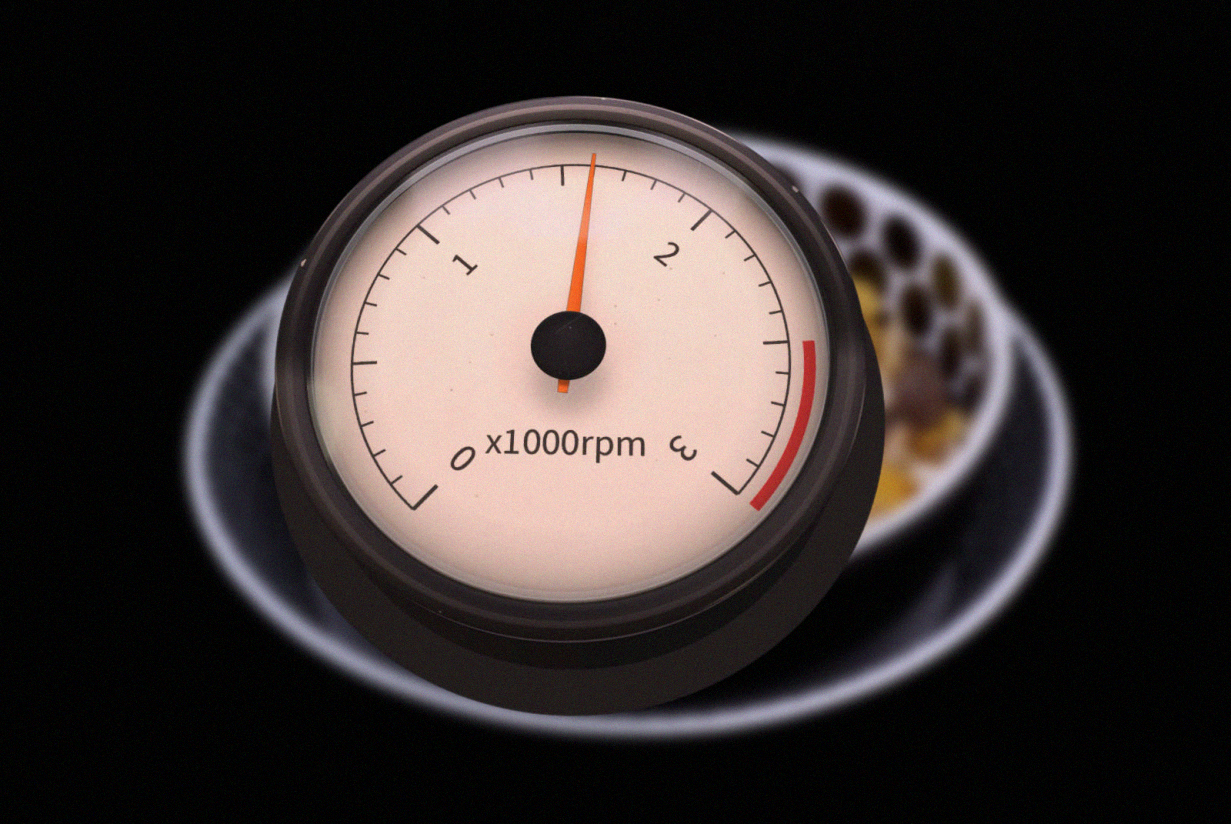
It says 1600 rpm
